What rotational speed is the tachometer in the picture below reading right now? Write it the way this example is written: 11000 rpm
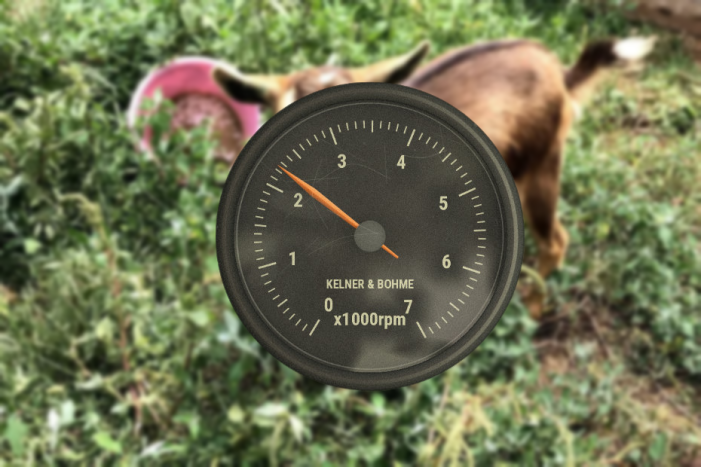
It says 2250 rpm
